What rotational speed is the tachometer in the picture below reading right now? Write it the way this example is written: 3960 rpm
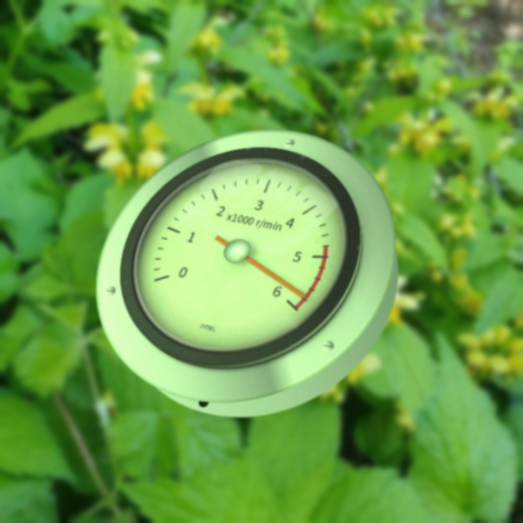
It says 5800 rpm
